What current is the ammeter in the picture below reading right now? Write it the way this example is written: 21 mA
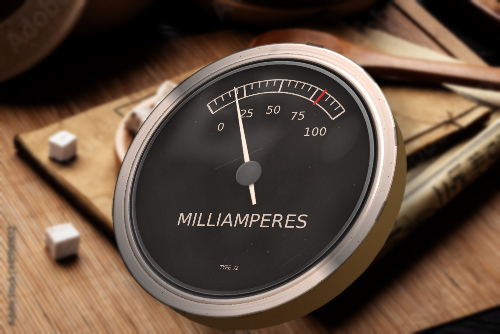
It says 20 mA
